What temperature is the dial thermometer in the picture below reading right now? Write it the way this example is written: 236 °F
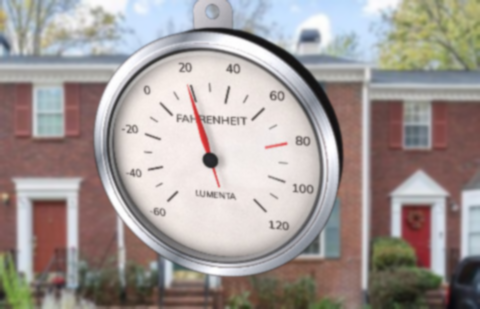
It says 20 °F
